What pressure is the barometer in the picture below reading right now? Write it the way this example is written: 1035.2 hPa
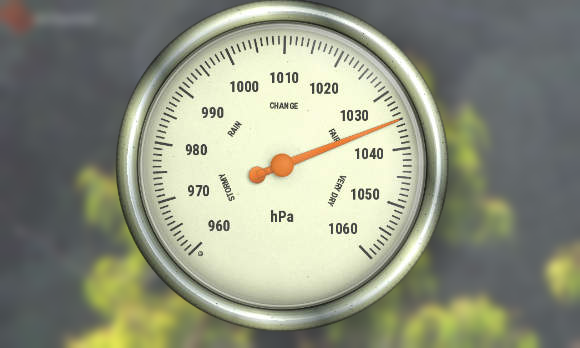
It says 1035 hPa
